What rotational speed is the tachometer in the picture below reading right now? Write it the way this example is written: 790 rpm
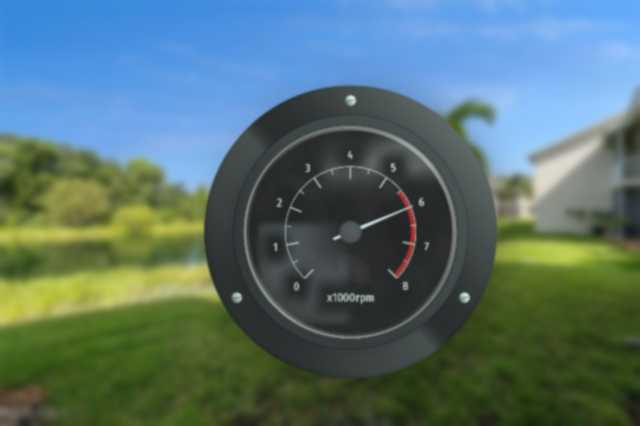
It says 6000 rpm
